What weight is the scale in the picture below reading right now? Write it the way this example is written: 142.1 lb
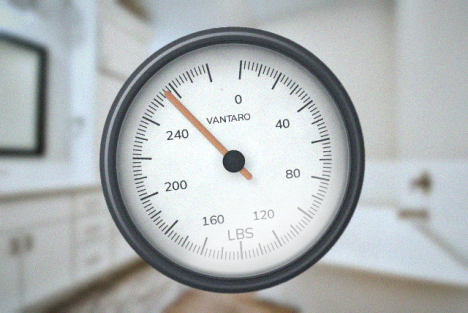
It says 256 lb
